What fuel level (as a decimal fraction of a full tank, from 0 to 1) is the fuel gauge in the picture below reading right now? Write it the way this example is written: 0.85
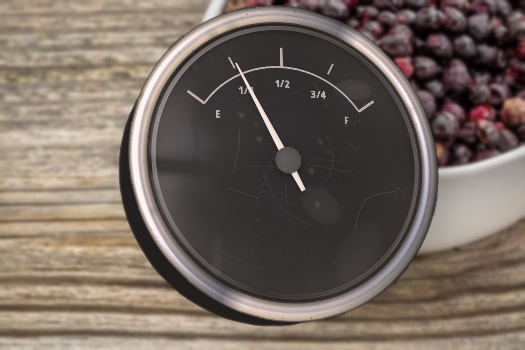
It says 0.25
